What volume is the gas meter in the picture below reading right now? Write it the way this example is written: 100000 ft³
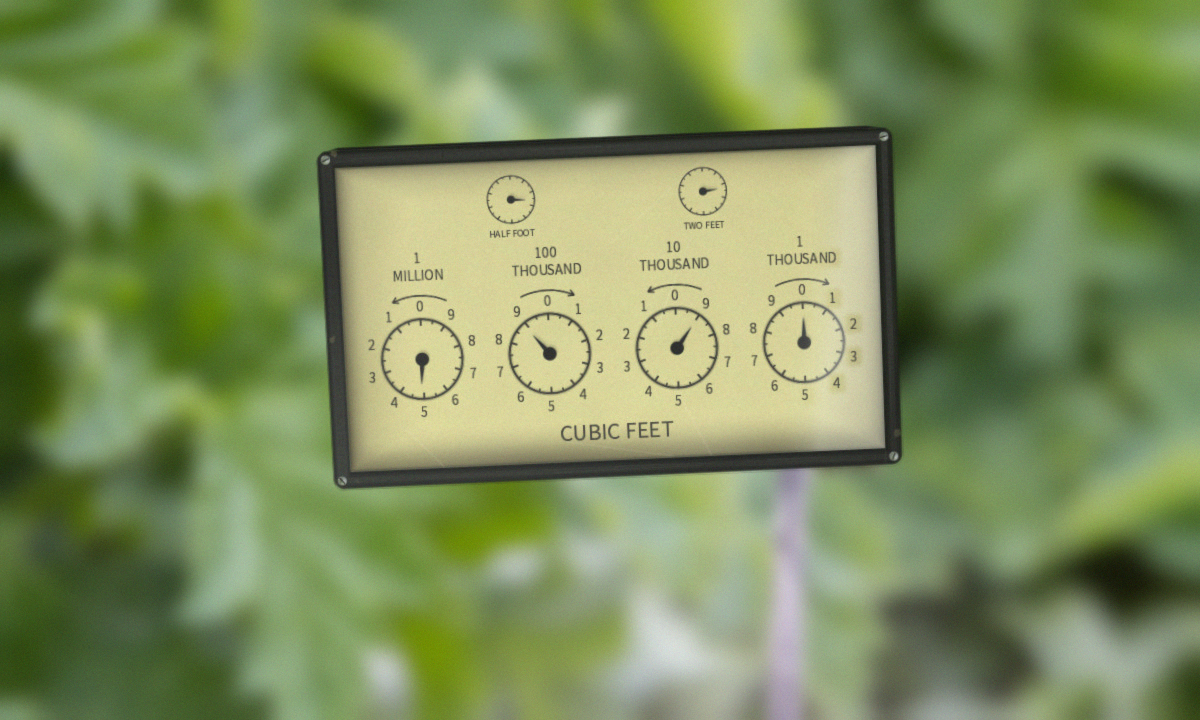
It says 489000 ft³
